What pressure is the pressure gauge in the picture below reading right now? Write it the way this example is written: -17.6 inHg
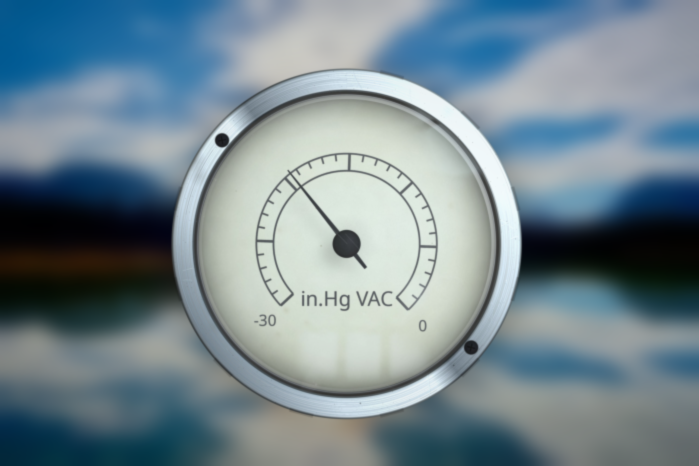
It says -19.5 inHg
